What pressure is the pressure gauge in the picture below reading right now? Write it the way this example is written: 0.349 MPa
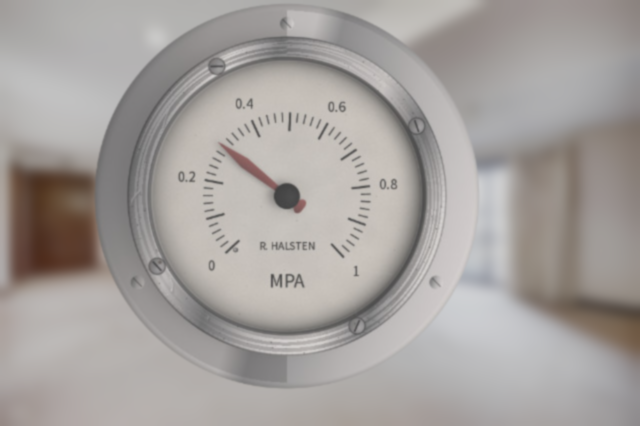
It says 0.3 MPa
